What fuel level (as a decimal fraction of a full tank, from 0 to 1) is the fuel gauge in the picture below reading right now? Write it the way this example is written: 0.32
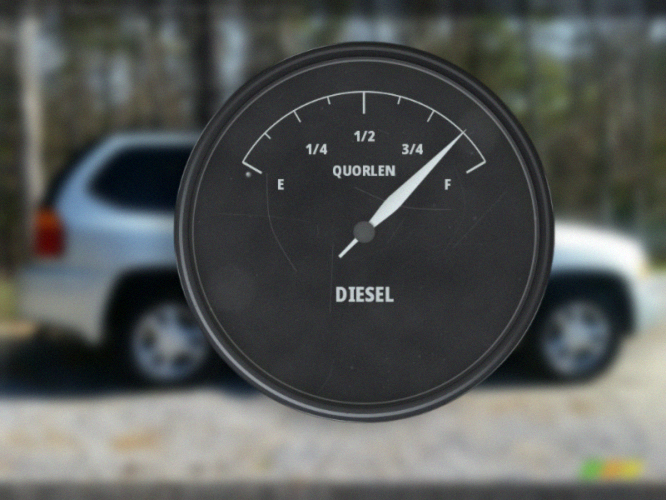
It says 0.875
